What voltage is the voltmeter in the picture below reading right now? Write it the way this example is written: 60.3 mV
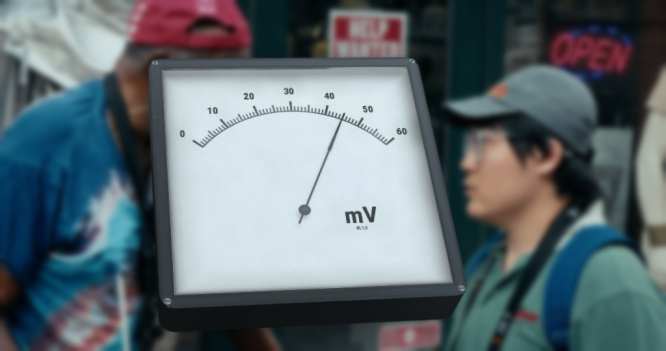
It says 45 mV
